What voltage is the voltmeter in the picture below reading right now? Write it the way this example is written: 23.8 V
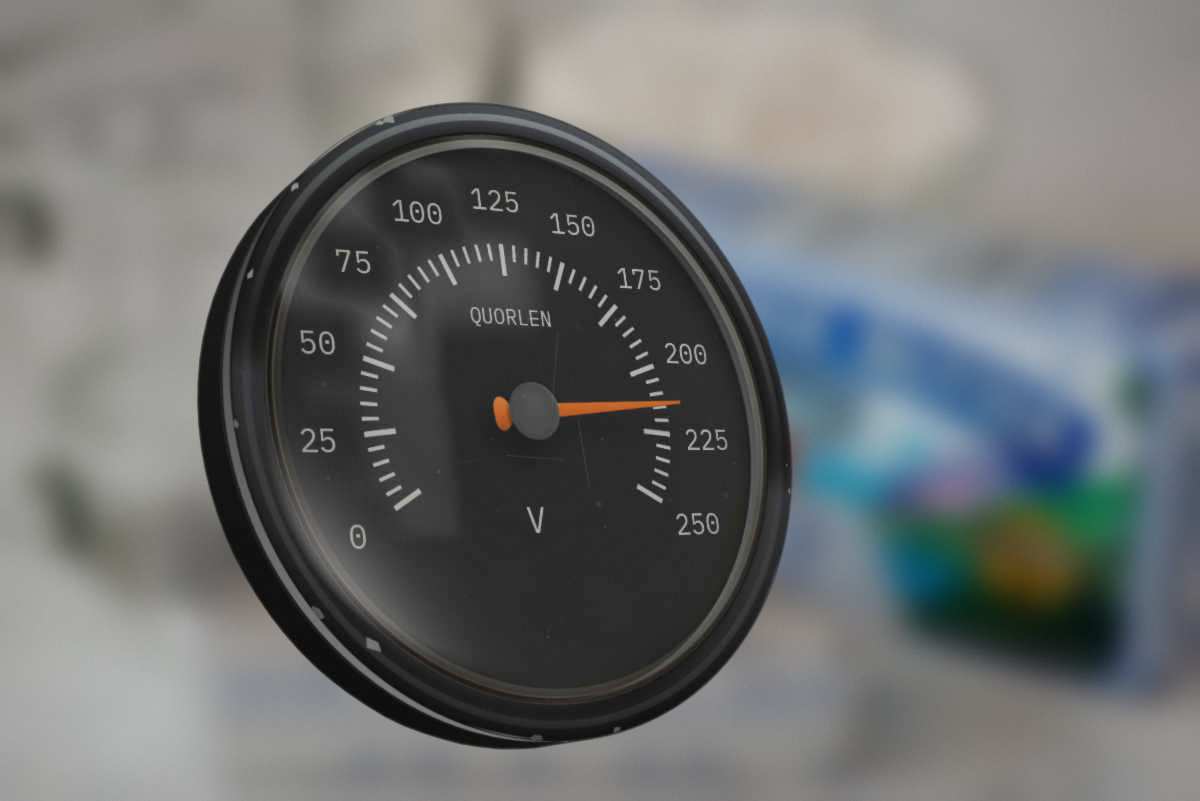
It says 215 V
